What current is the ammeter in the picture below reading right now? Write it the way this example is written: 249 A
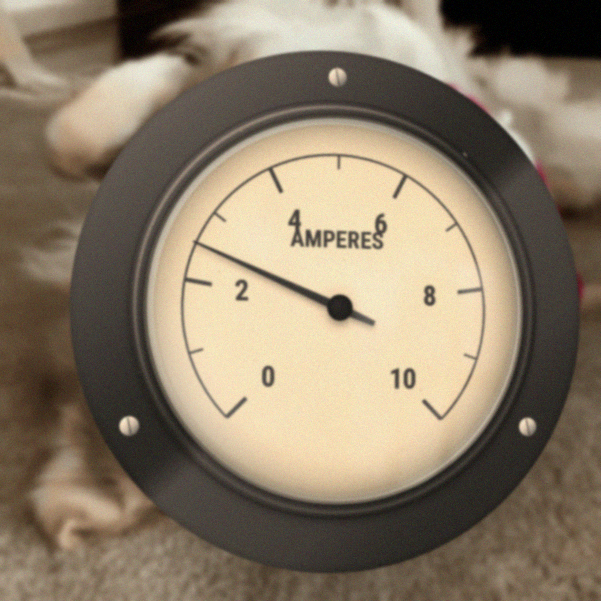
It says 2.5 A
